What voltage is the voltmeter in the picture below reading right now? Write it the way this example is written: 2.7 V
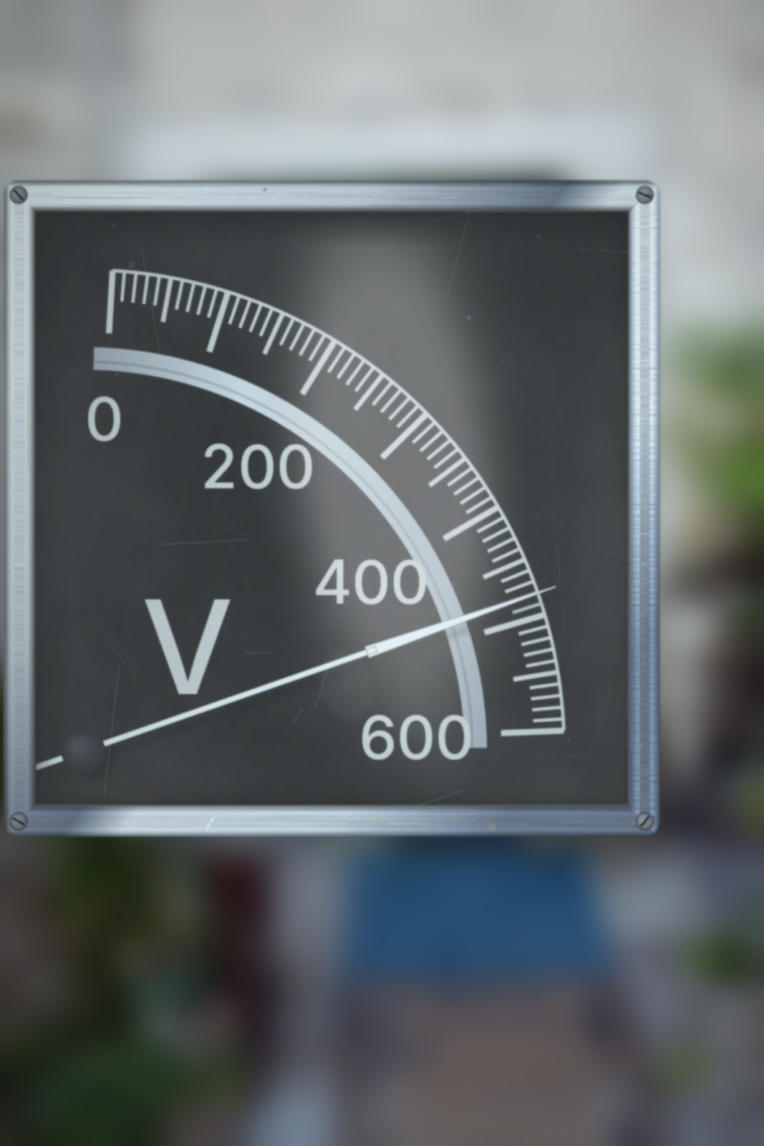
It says 480 V
